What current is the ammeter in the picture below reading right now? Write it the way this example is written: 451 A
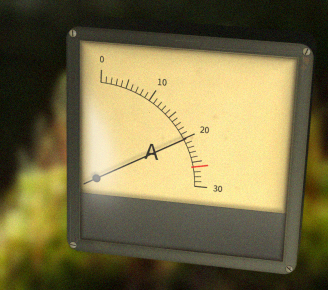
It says 20 A
